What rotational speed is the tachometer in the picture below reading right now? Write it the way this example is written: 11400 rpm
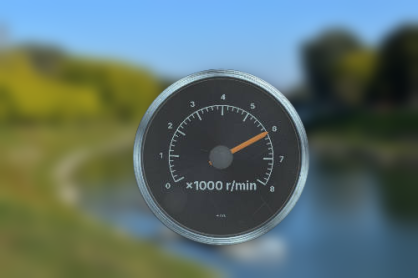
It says 6000 rpm
